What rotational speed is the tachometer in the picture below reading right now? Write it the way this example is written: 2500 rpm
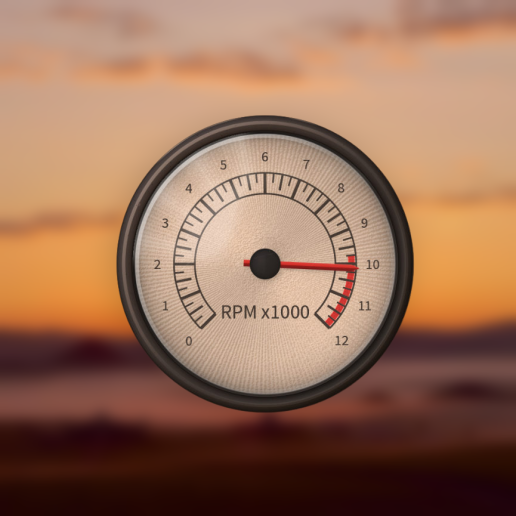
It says 10125 rpm
